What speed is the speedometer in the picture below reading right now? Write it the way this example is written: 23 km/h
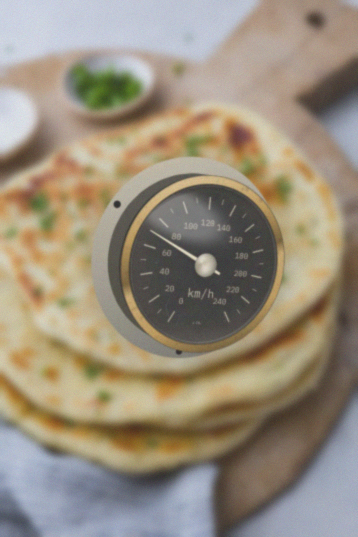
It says 70 km/h
